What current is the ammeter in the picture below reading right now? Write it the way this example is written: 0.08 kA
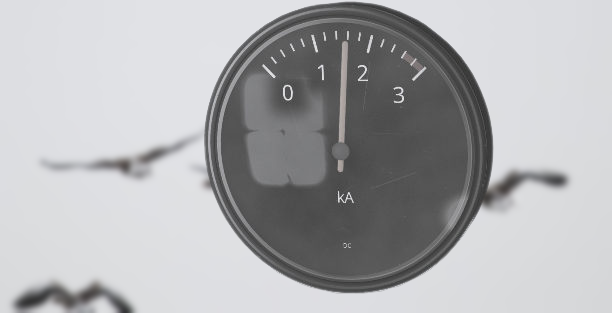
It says 1.6 kA
